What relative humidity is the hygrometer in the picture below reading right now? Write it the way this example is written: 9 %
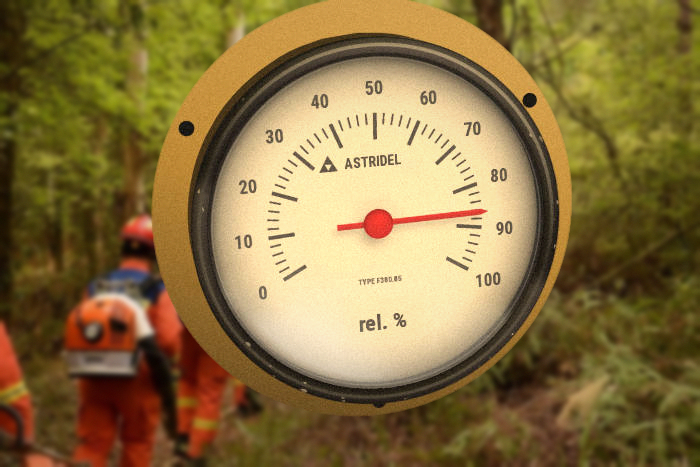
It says 86 %
